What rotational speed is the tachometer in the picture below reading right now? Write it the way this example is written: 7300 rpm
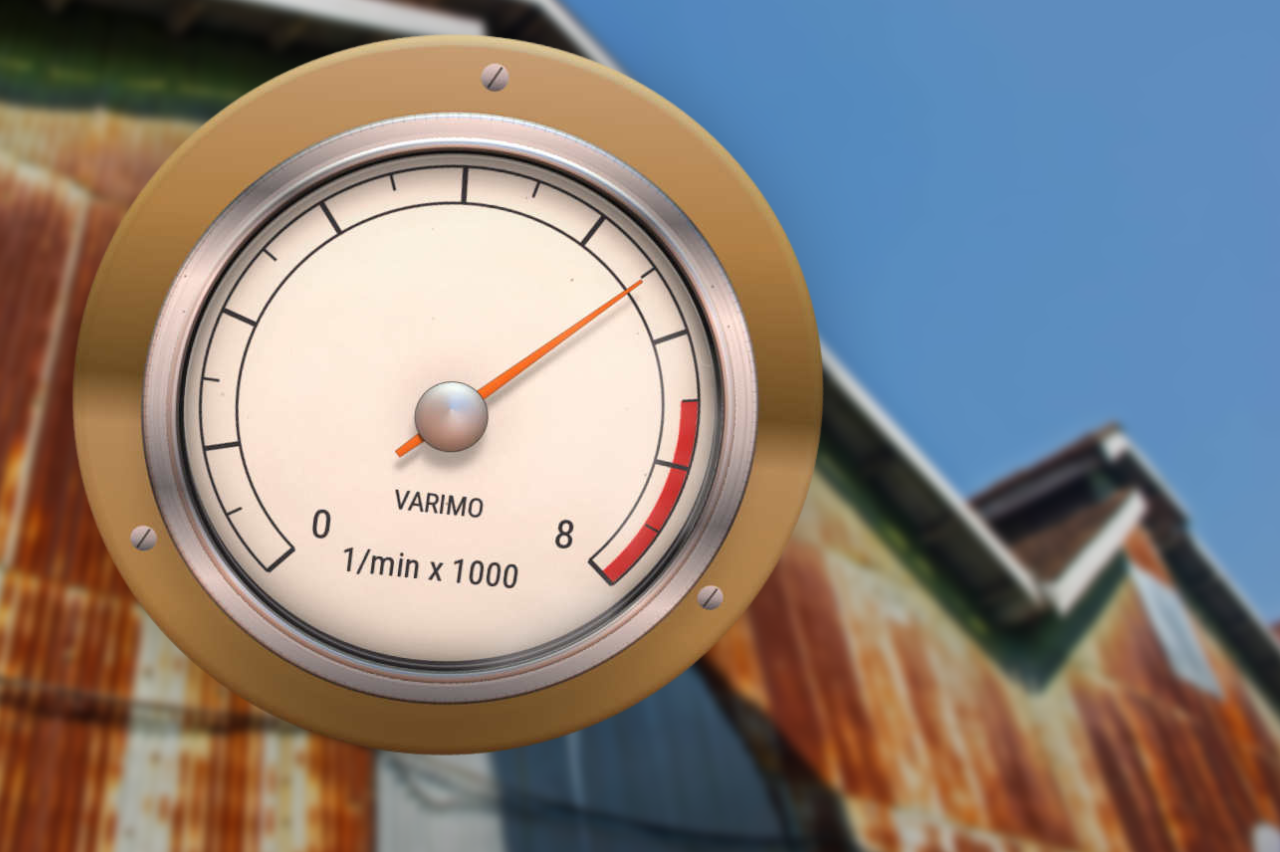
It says 5500 rpm
